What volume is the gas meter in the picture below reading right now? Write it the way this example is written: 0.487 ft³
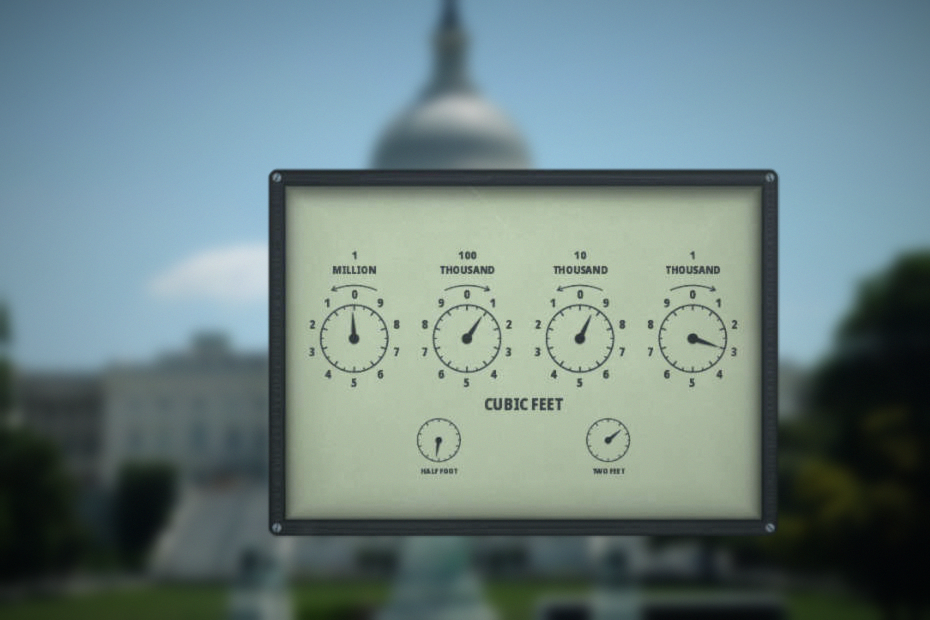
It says 9300 ft³
